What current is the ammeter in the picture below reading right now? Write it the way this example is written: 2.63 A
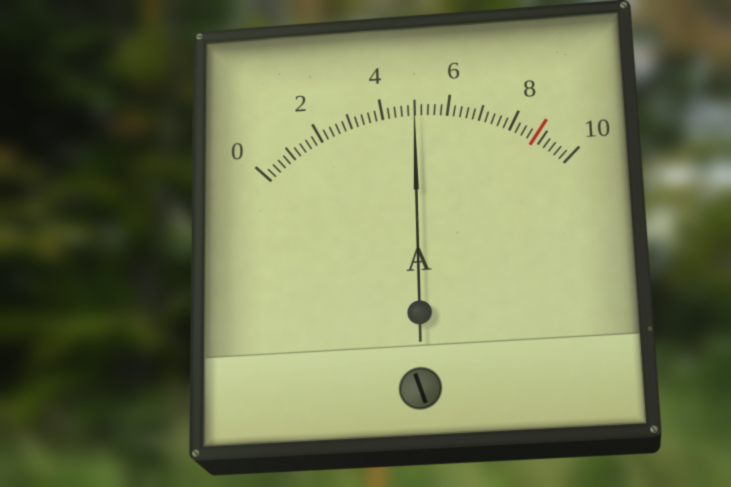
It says 5 A
